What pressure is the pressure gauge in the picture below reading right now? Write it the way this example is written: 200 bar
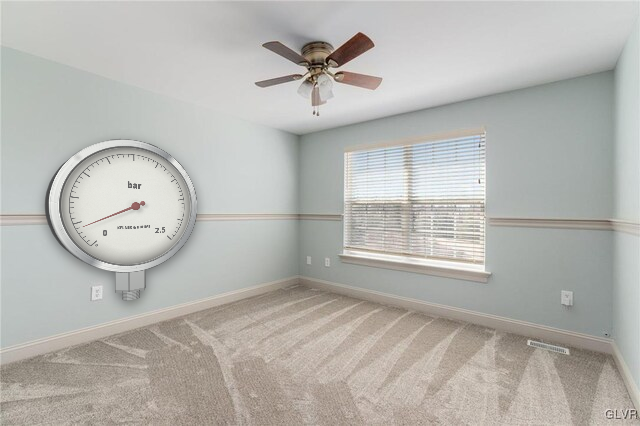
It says 0.2 bar
